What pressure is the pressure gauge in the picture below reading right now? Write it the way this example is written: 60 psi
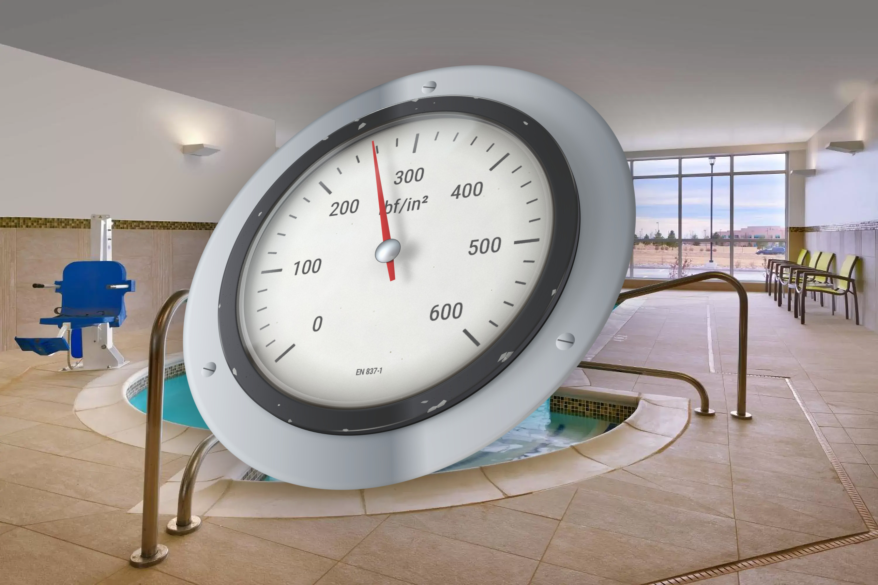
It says 260 psi
